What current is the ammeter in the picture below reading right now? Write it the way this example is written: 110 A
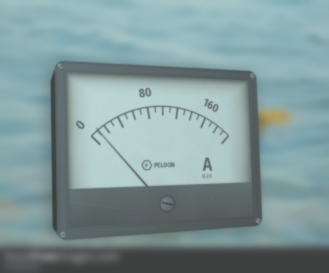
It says 10 A
